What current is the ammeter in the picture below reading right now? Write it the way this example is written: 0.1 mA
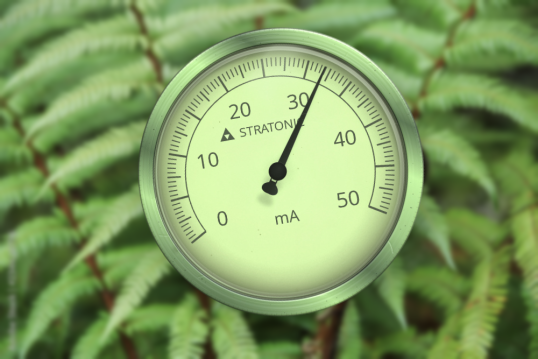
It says 32 mA
